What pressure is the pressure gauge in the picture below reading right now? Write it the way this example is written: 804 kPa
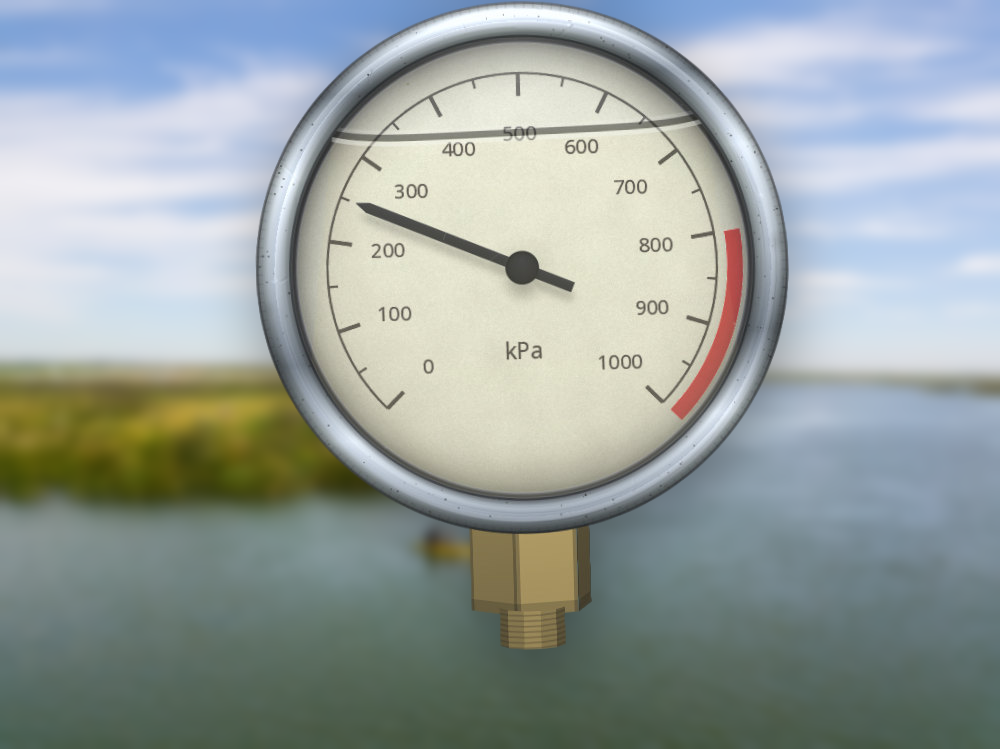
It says 250 kPa
